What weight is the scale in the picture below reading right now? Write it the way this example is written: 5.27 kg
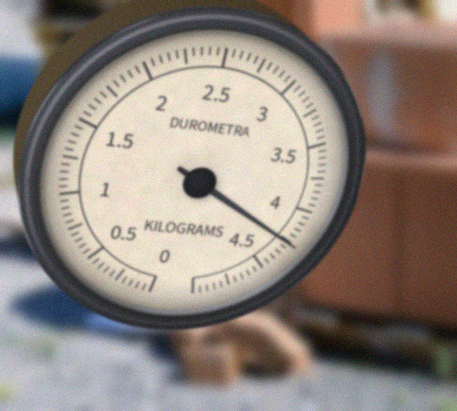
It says 4.25 kg
